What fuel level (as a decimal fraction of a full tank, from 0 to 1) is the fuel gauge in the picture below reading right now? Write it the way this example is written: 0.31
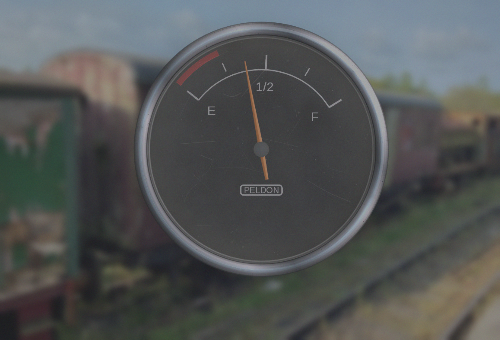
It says 0.375
